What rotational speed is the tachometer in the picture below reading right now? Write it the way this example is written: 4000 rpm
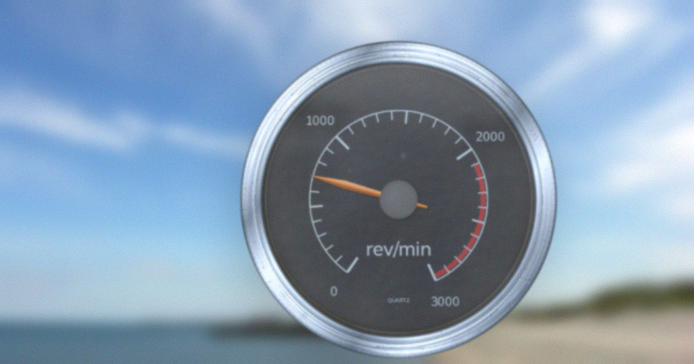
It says 700 rpm
